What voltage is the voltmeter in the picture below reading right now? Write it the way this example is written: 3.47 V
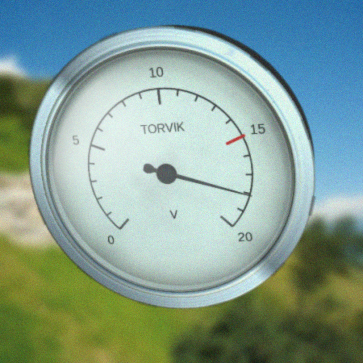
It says 18 V
